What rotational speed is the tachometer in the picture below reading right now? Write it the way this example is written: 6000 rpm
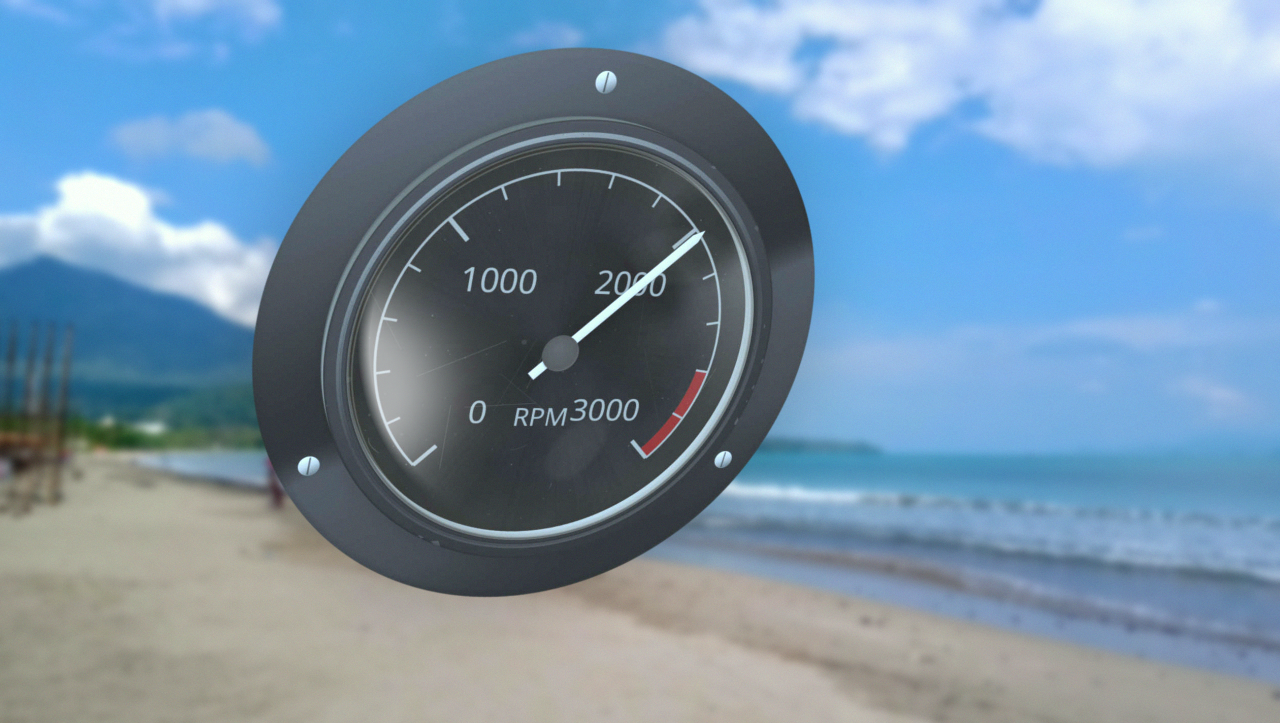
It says 2000 rpm
